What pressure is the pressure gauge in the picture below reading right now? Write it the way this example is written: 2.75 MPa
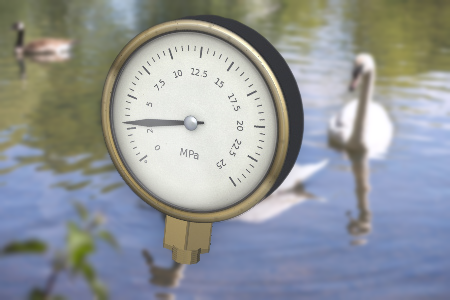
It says 3 MPa
